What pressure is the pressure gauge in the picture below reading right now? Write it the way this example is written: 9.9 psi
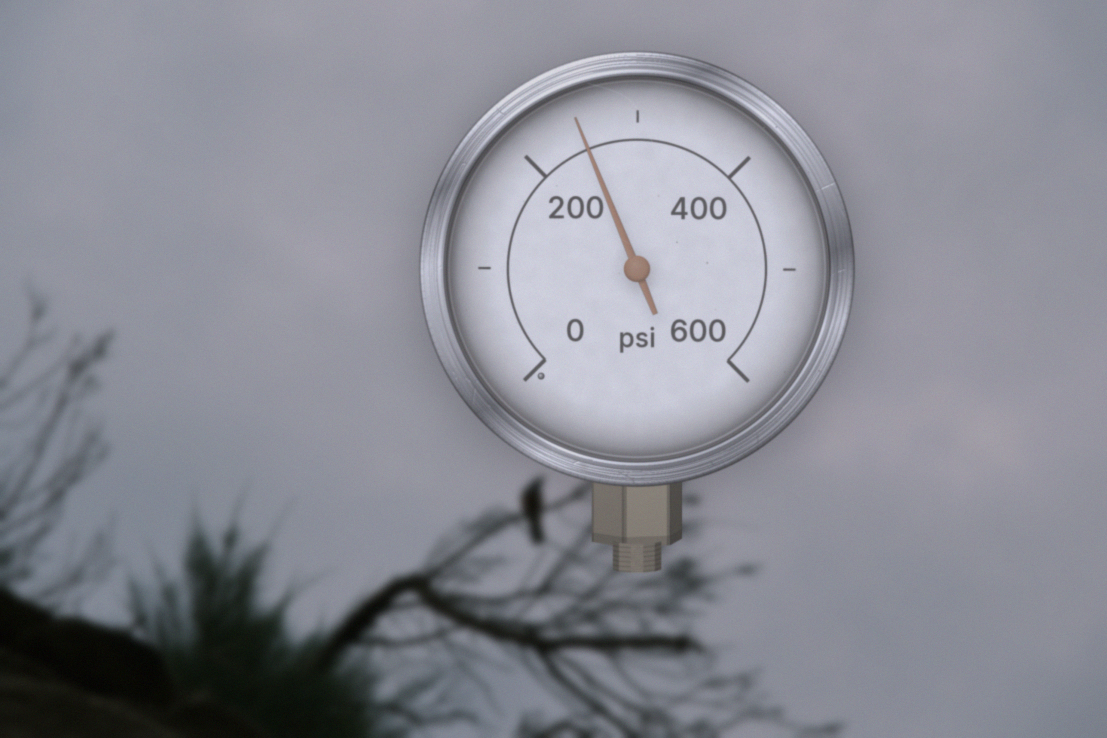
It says 250 psi
